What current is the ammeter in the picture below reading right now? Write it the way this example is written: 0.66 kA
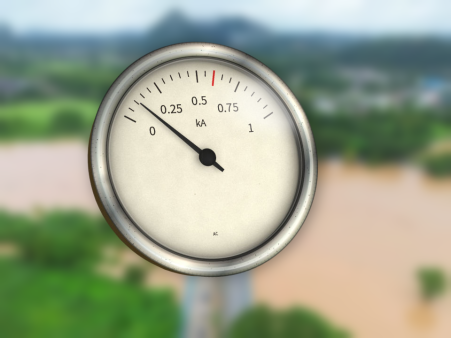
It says 0.1 kA
